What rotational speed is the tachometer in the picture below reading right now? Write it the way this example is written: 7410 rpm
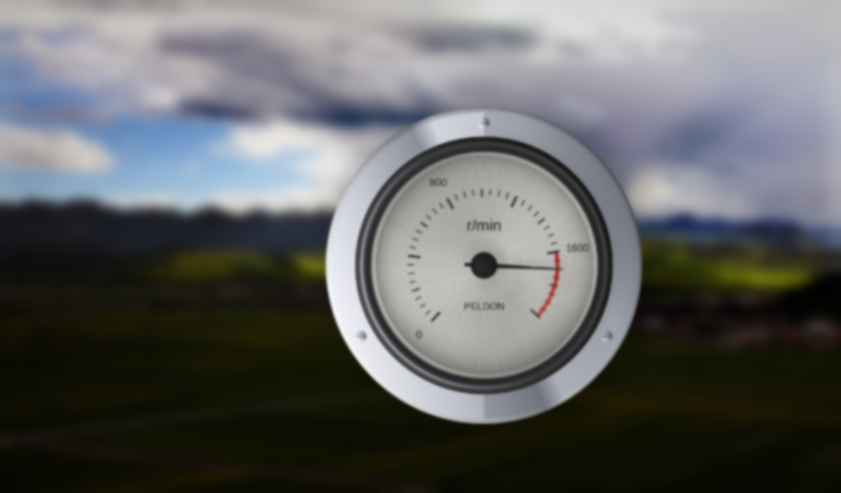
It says 1700 rpm
